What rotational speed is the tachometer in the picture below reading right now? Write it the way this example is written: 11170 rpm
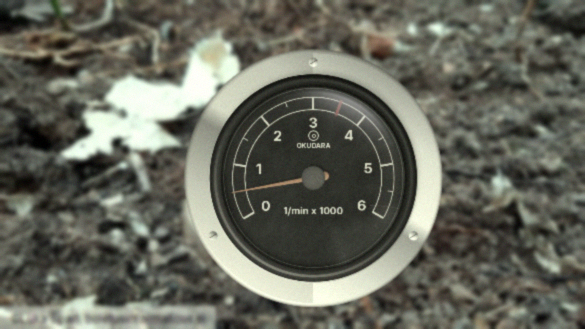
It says 500 rpm
